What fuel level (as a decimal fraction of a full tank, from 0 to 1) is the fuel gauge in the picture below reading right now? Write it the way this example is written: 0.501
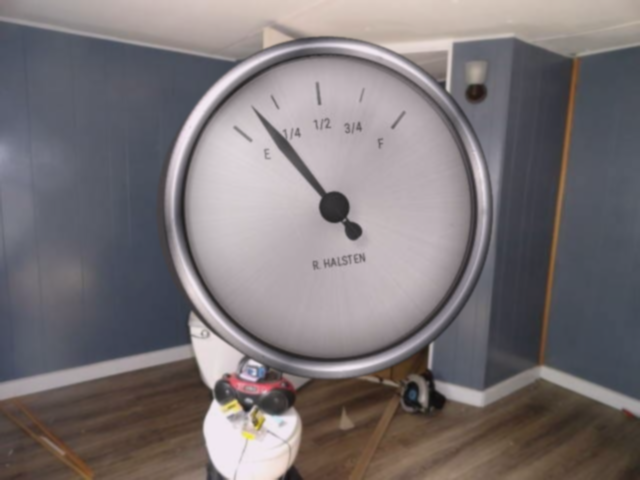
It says 0.125
